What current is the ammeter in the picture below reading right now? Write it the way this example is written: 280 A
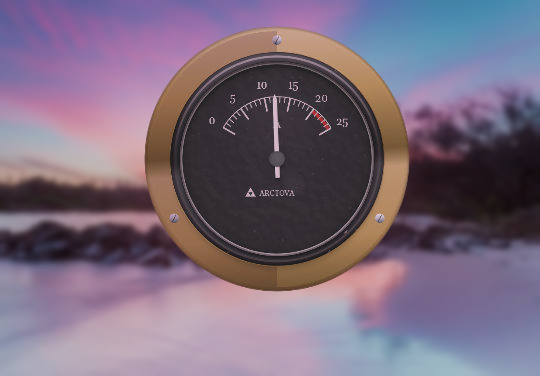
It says 12 A
